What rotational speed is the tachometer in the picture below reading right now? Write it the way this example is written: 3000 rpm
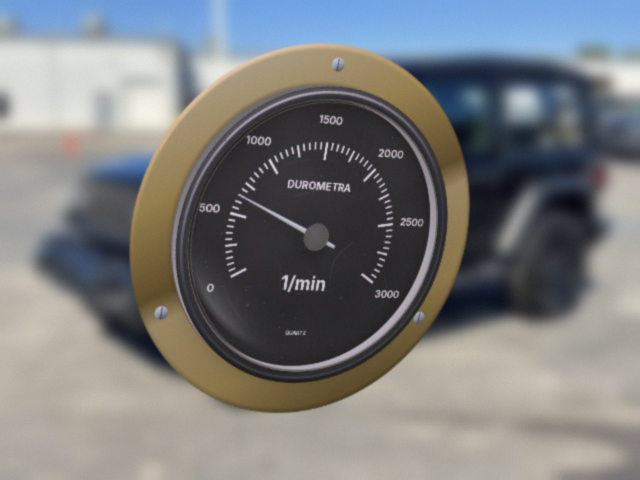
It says 650 rpm
